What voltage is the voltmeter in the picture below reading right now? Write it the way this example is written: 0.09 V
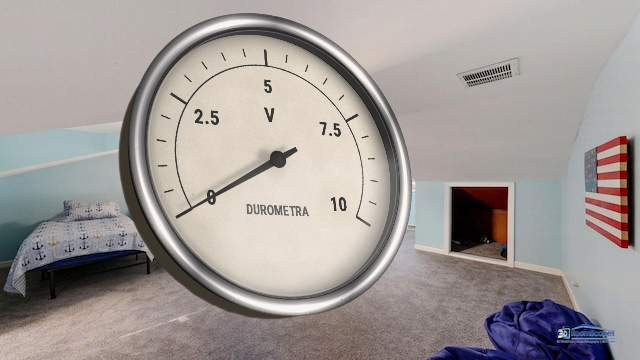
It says 0 V
